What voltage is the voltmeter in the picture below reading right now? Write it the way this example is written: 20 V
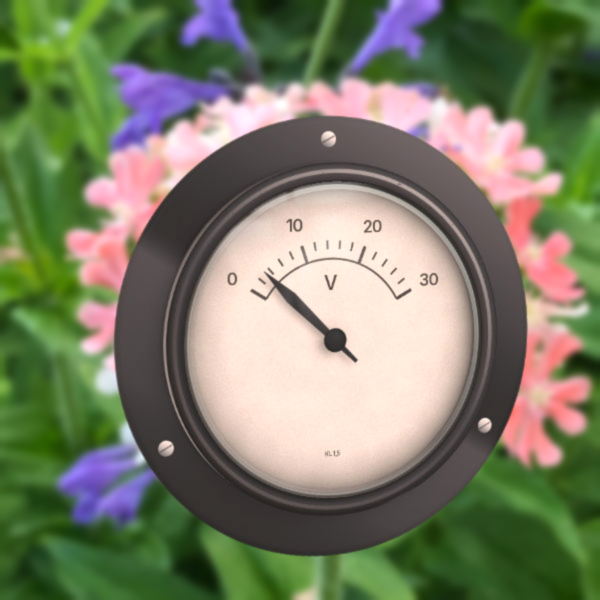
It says 3 V
